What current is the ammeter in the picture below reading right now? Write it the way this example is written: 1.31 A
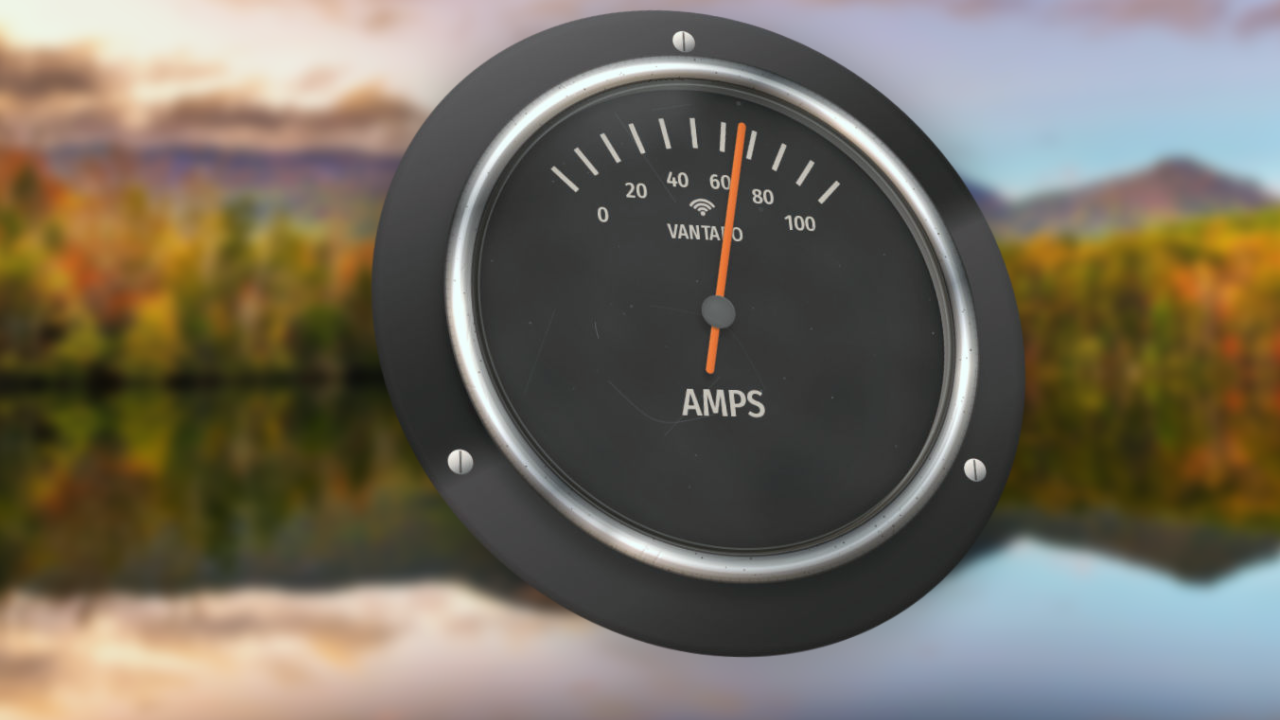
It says 65 A
